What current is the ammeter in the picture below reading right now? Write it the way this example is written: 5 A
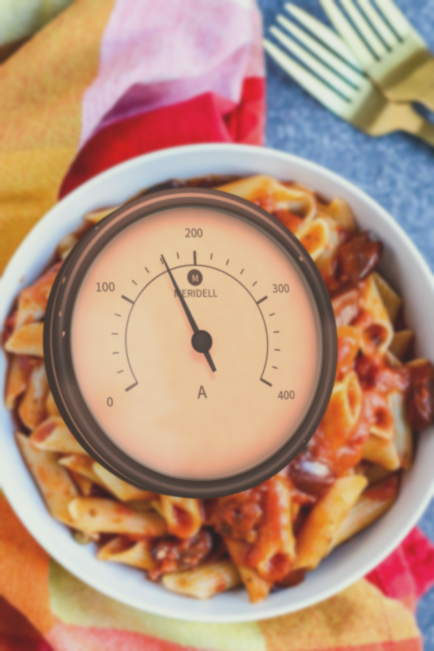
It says 160 A
